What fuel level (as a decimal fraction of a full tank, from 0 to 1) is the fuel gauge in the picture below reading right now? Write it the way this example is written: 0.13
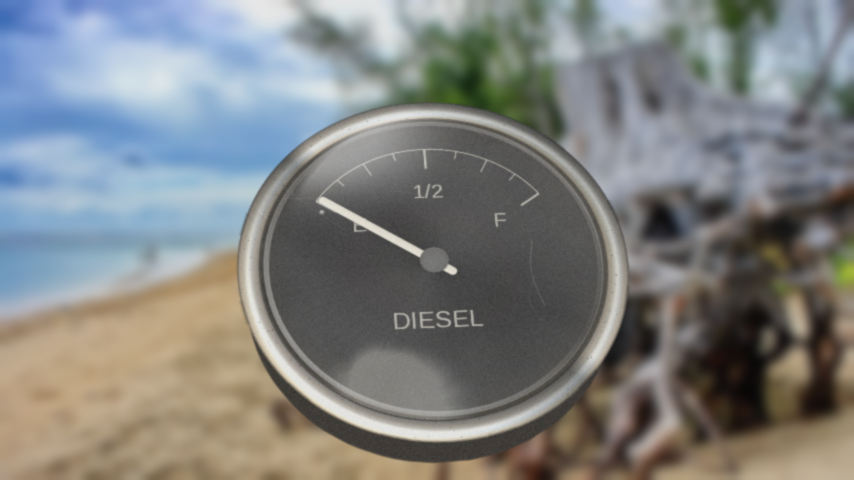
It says 0
